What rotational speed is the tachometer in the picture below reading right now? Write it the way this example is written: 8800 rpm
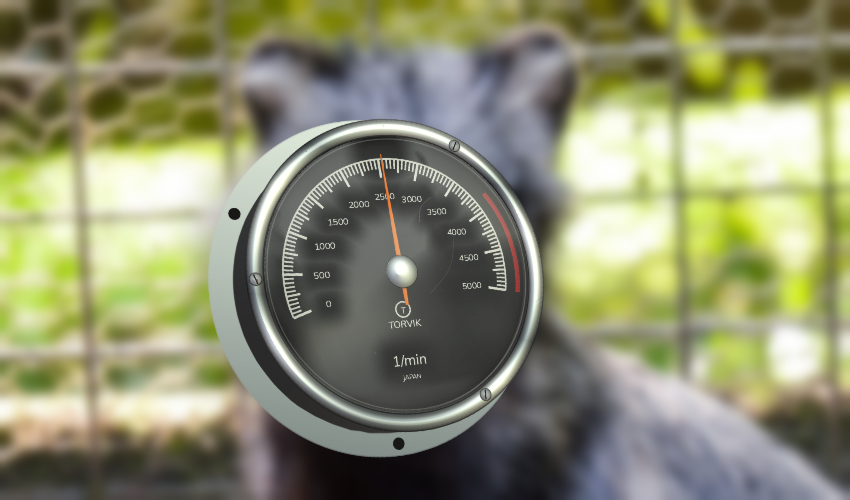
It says 2500 rpm
